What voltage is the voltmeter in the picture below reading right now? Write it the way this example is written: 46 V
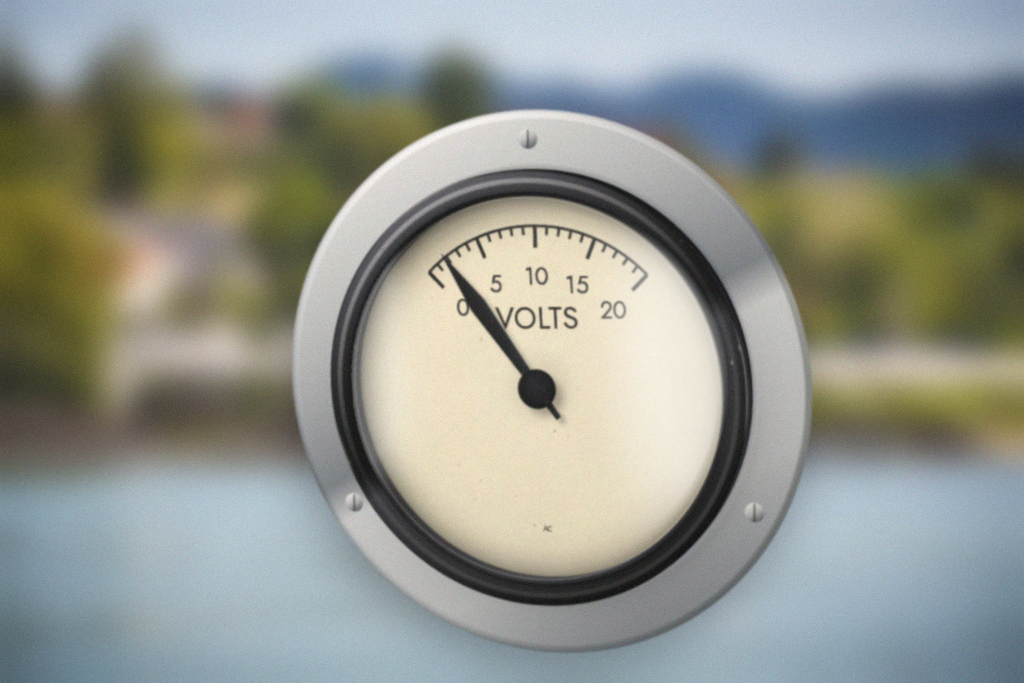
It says 2 V
